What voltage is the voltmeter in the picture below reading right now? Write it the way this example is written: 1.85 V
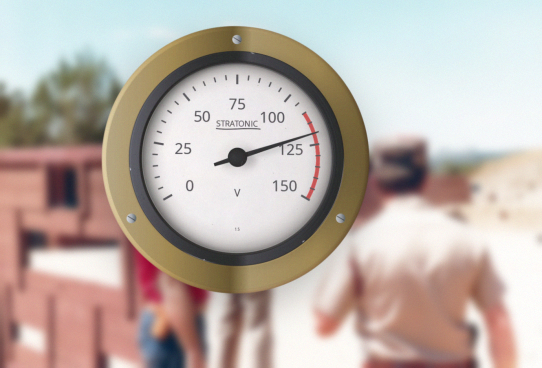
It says 120 V
